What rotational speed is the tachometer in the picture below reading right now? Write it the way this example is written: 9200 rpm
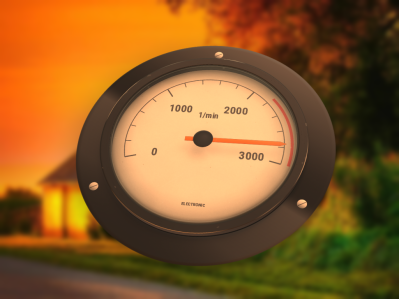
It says 2800 rpm
